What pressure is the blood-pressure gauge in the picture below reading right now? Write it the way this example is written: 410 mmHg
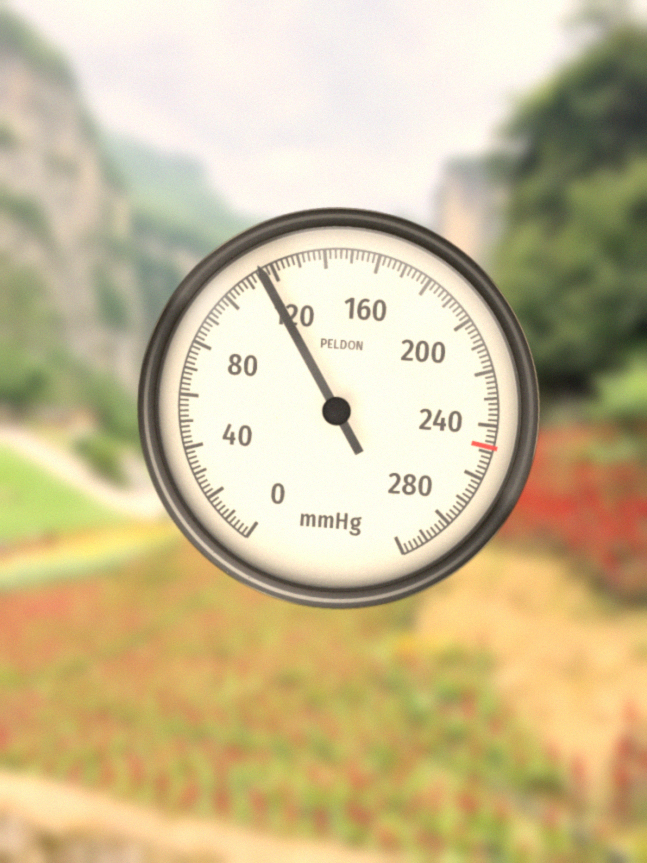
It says 116 mmHg
